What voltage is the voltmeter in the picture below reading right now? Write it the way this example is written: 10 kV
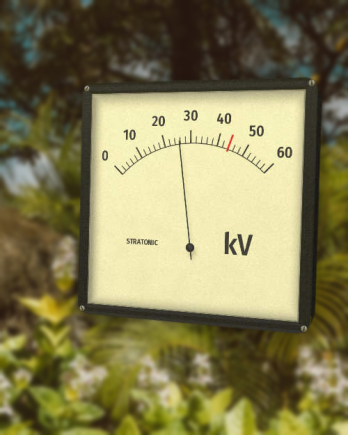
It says 26 kV
